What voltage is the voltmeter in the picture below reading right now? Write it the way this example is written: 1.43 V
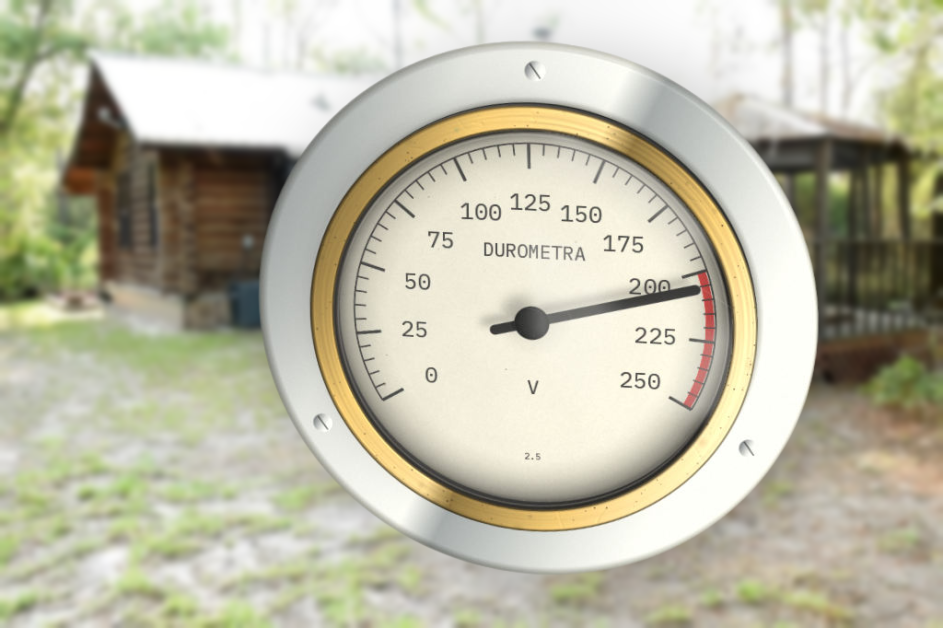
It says 205 V
